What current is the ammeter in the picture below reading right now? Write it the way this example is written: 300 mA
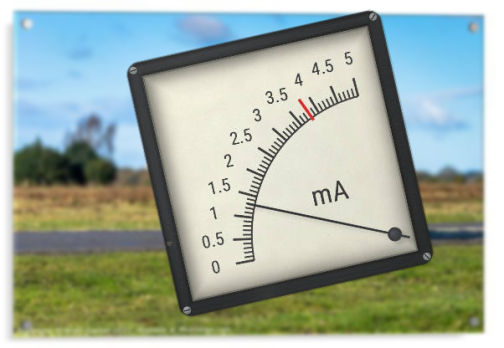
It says 1.3 mA
